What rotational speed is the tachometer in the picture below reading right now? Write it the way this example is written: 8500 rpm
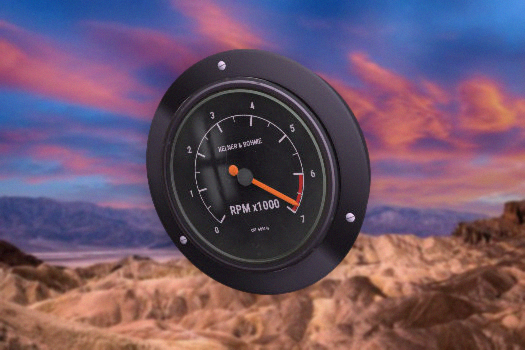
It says 6750 rpm
